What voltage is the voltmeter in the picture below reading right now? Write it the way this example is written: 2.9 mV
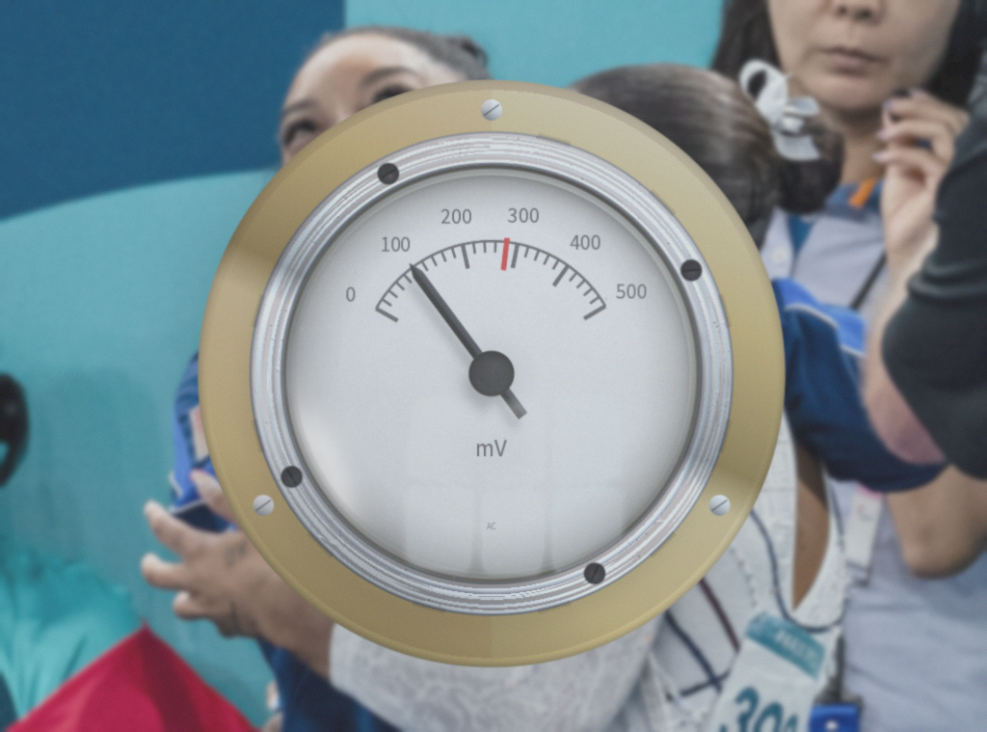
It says 100 mV
